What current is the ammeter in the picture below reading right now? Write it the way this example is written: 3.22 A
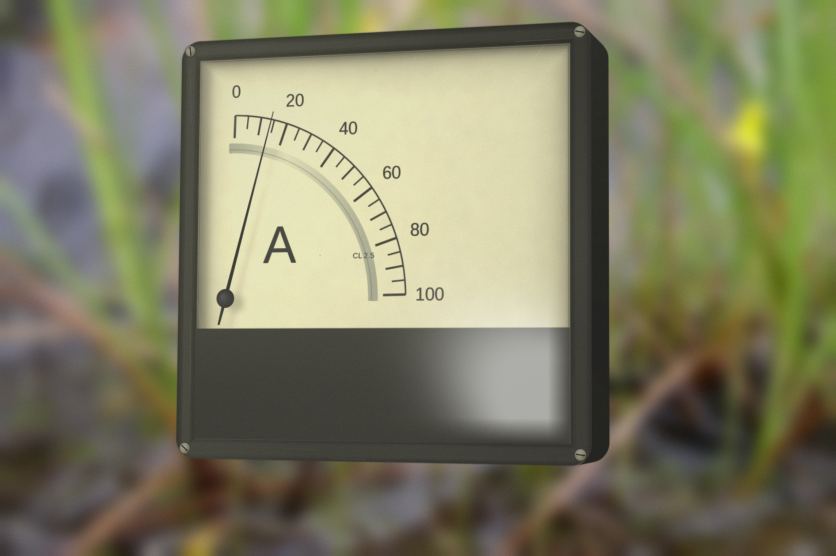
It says 15 A
